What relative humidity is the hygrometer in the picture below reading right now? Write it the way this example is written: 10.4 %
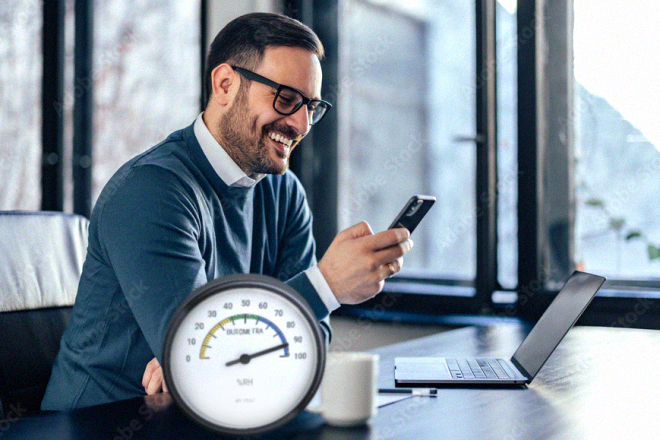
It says 90 %
